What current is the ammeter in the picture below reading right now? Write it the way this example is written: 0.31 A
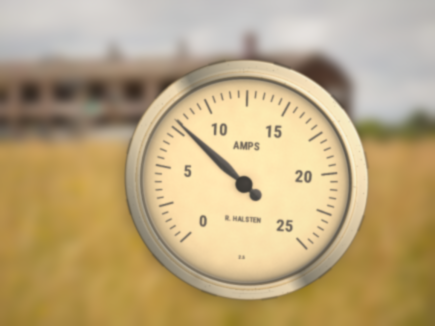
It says 8 A
